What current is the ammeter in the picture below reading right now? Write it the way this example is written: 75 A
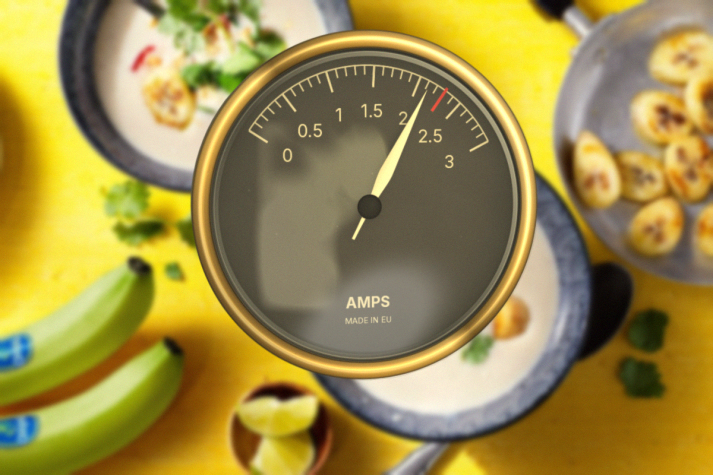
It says 2.1 A
